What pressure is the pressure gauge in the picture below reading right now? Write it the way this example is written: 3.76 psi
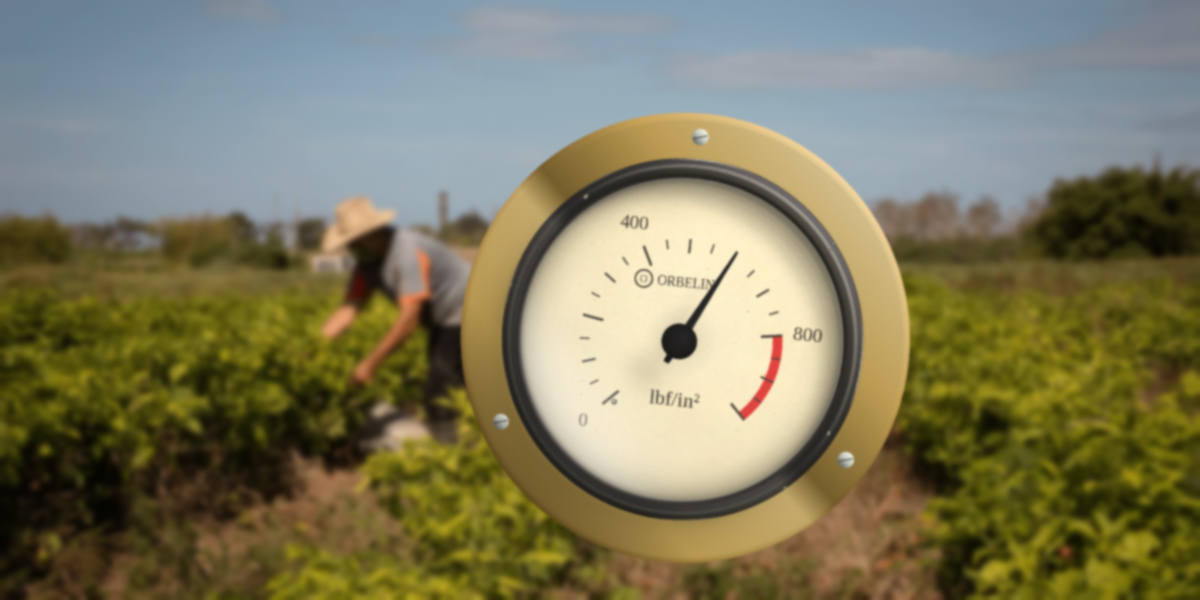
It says 600 psi
